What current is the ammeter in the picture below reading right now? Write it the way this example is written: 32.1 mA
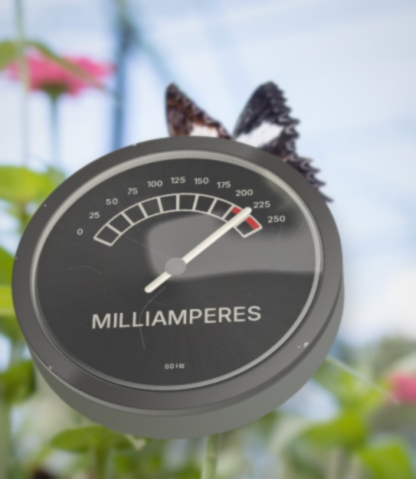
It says 225 mA
